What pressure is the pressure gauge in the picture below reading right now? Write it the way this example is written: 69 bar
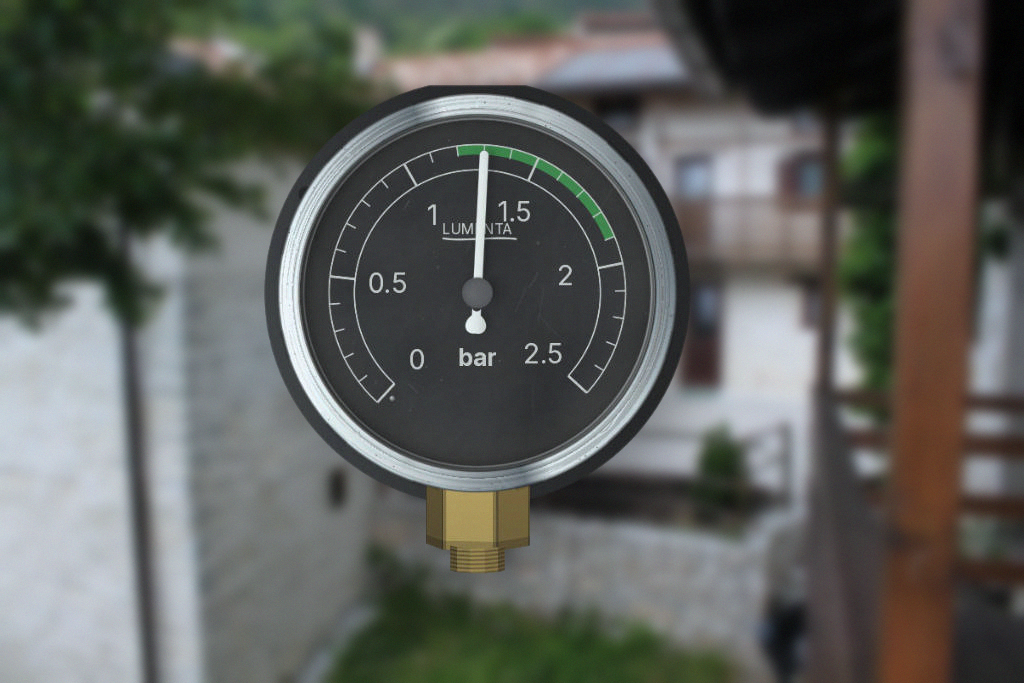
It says 1.3 bar
